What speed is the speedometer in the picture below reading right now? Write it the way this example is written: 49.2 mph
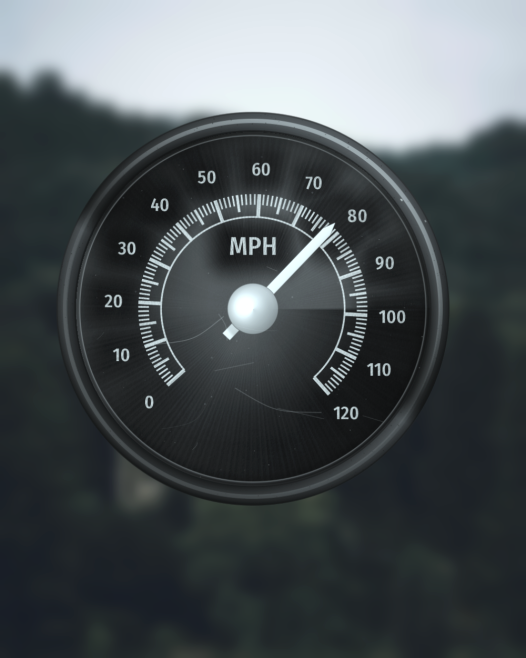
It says 78 mph
